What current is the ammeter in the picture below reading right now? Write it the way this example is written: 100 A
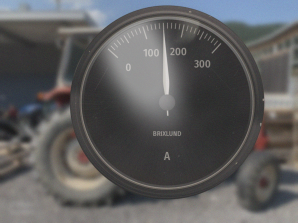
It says 150 A
